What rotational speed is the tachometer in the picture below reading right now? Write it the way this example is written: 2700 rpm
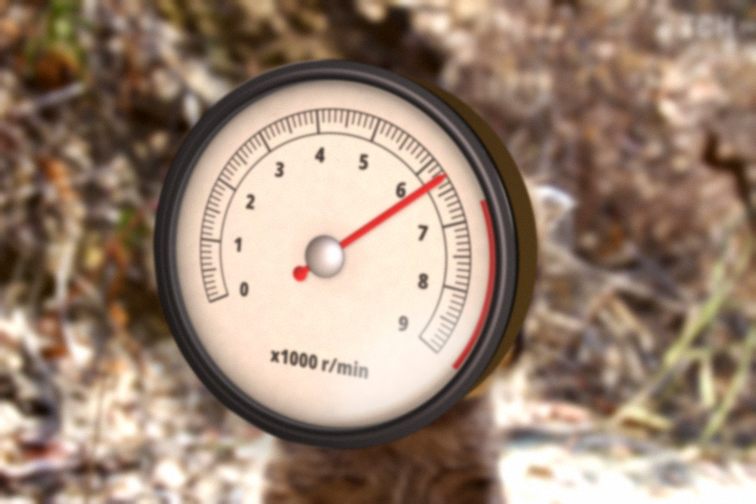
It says 6300 rpm
